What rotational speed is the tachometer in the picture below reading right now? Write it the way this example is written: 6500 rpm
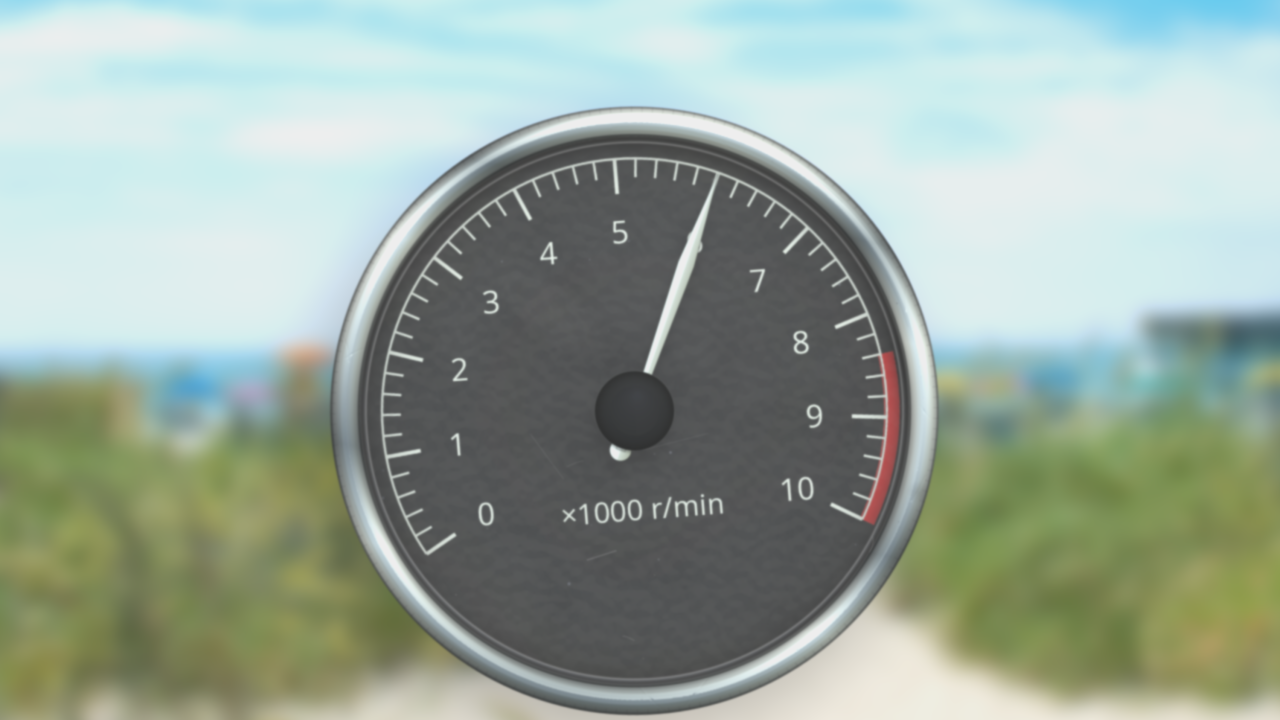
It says 6000 rpm
